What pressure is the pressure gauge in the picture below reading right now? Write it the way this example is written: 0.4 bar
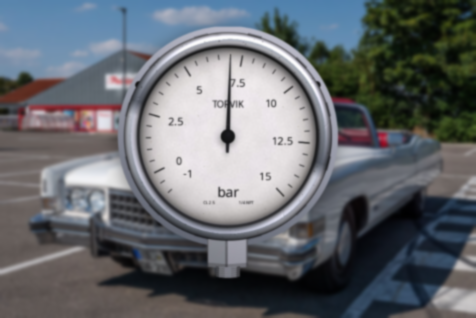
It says 7 bar
